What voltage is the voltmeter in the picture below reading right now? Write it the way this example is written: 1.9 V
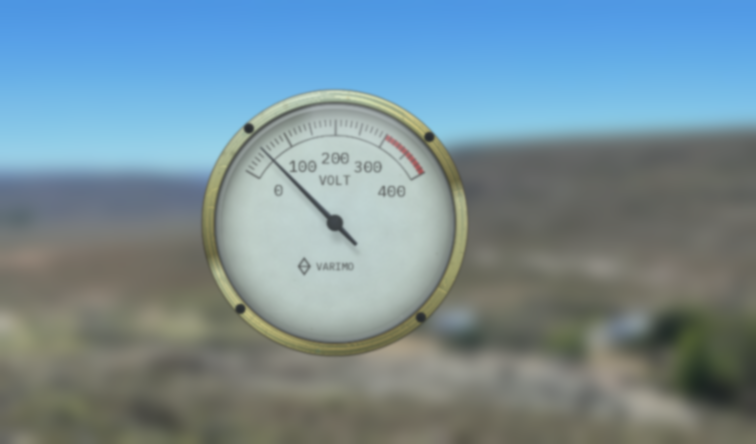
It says 50 V
